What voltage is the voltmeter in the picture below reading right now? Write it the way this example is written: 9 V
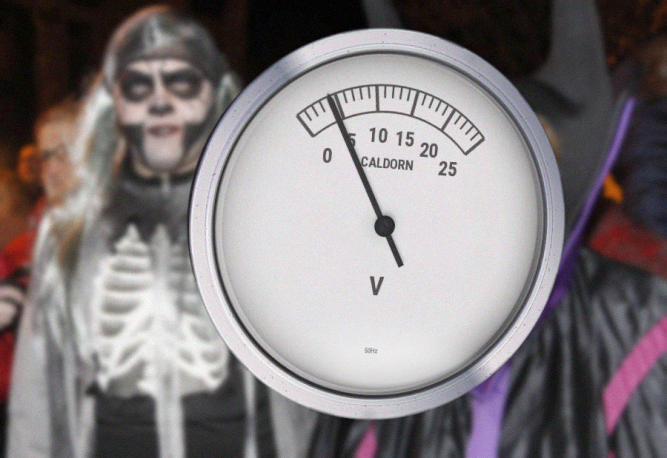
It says 4 V
